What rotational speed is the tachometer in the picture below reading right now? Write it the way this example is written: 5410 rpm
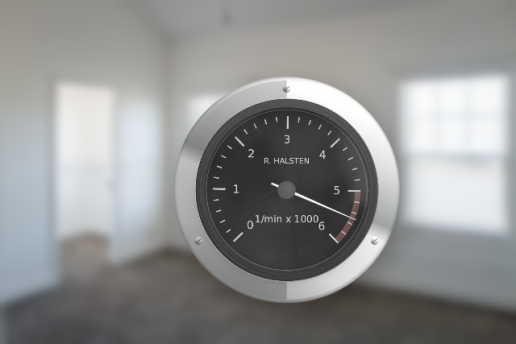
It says 5500 rpm
